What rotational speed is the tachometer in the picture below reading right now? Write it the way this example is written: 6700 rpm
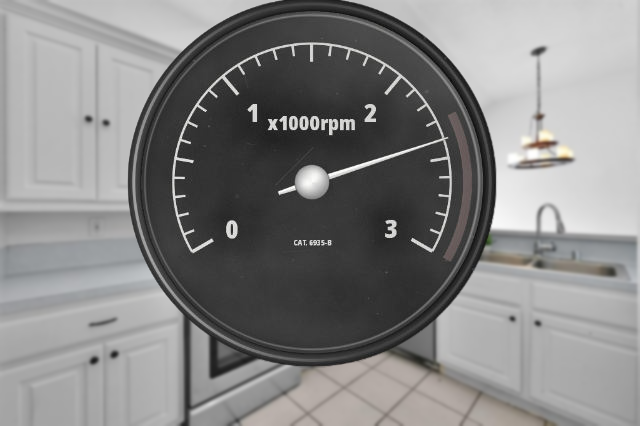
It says 2400 rpm
